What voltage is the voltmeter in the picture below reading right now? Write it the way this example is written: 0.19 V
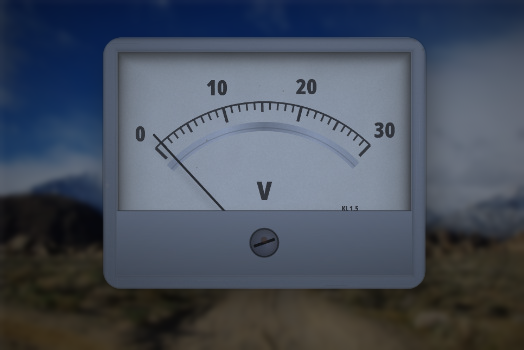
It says 1 V
